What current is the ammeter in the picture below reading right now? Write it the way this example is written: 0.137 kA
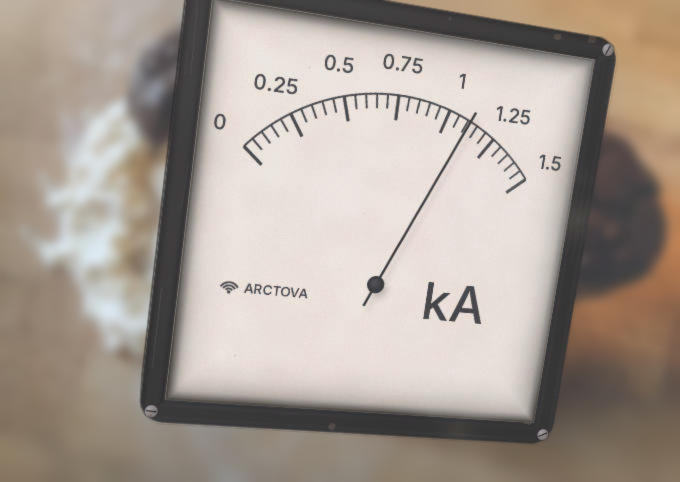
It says 1.1 kA
